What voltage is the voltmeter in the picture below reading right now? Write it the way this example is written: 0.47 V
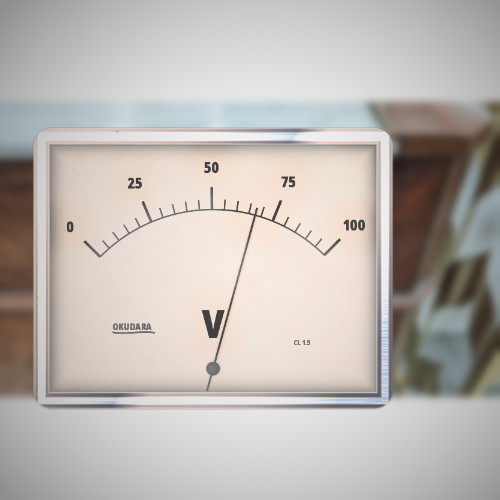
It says 67.5 V
